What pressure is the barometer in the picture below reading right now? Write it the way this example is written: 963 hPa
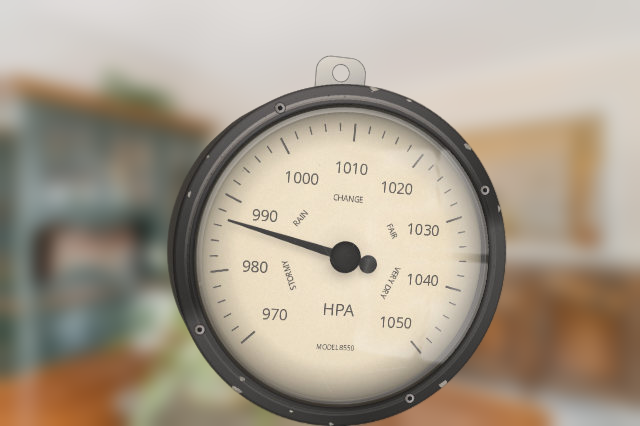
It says 987 hPa
